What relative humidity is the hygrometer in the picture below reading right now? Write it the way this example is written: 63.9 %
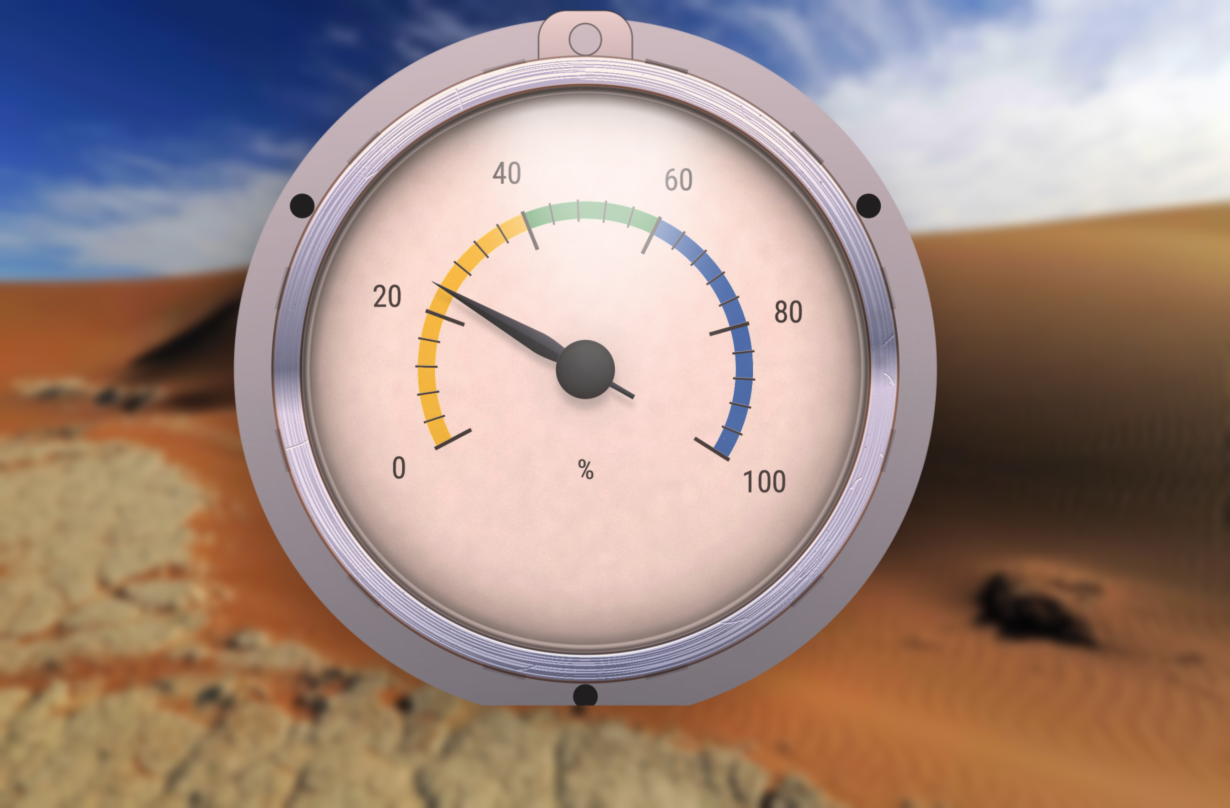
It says 24 %
